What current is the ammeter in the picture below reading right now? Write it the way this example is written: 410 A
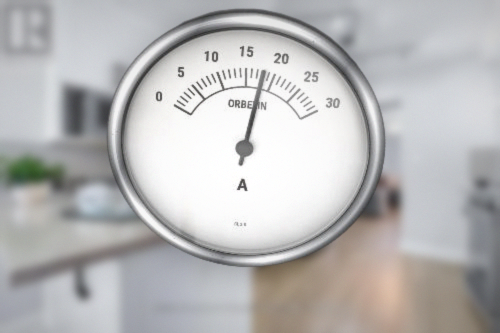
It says 18 A
